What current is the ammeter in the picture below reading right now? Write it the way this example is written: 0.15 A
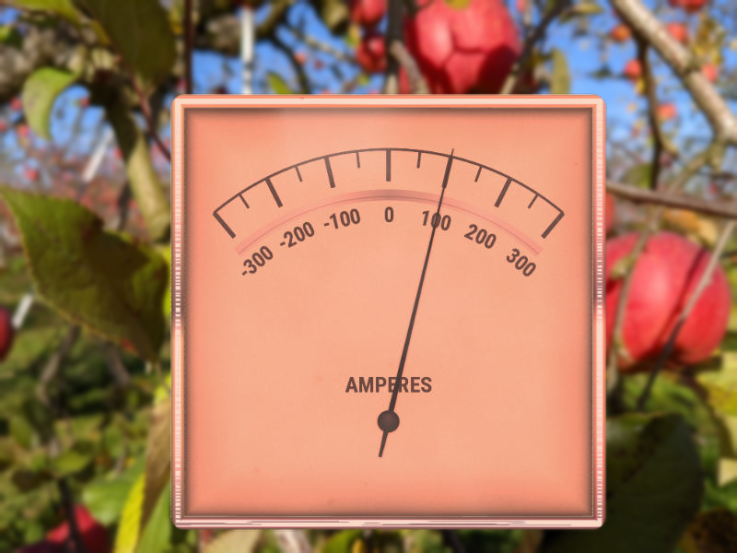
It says 100 A
